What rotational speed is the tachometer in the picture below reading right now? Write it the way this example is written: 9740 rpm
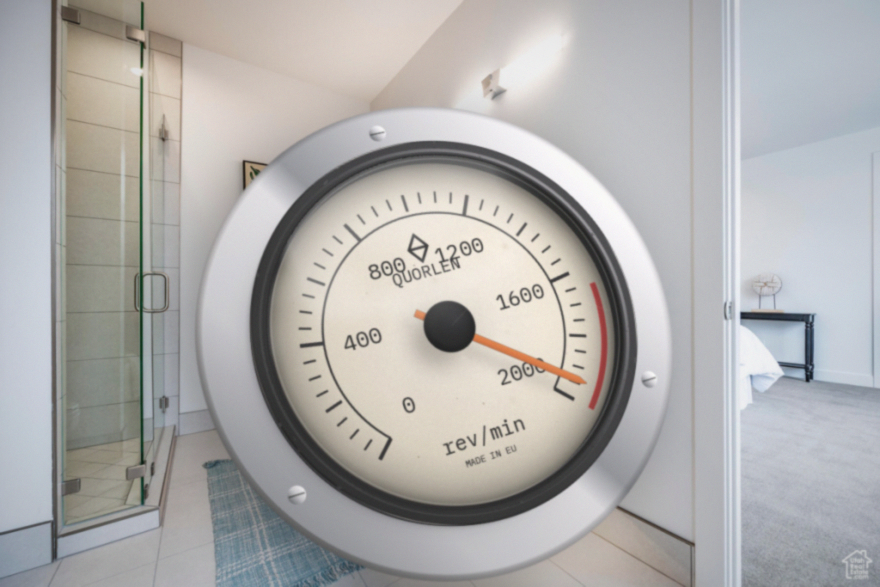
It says 1950 rpm
